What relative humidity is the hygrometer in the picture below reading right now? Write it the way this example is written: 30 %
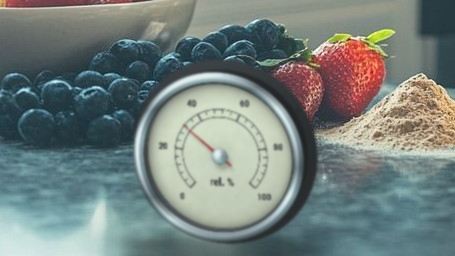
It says 32 %
